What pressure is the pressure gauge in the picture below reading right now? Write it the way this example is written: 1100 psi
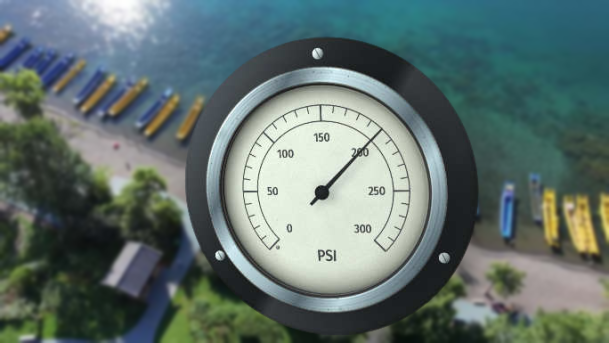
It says 200 psi
